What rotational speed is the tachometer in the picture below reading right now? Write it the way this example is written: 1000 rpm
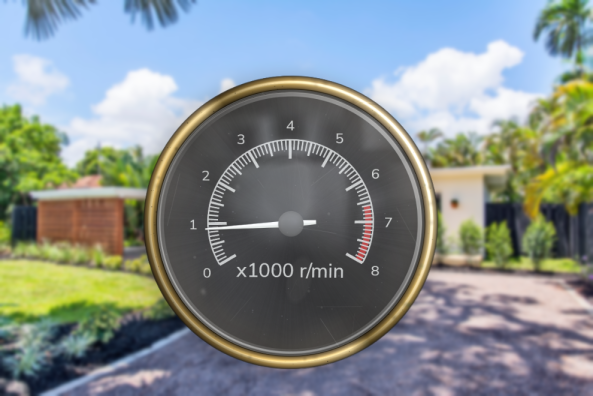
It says 900 rpm
